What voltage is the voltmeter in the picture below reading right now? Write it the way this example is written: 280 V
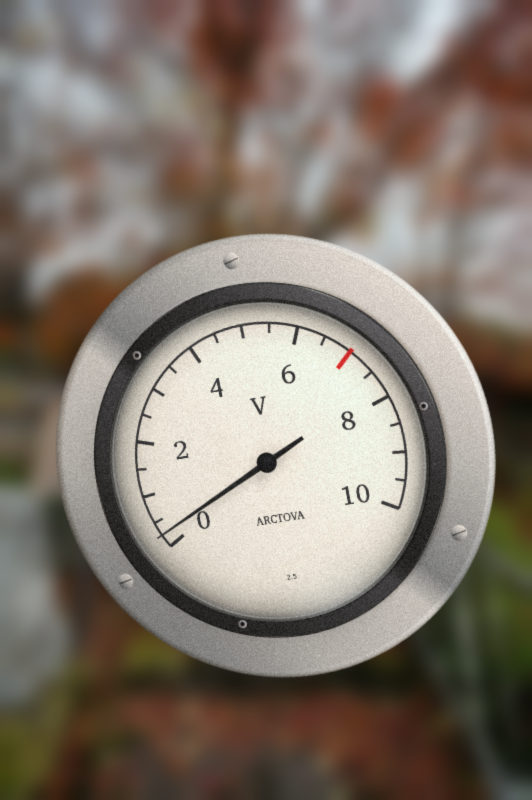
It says 0.25 V
